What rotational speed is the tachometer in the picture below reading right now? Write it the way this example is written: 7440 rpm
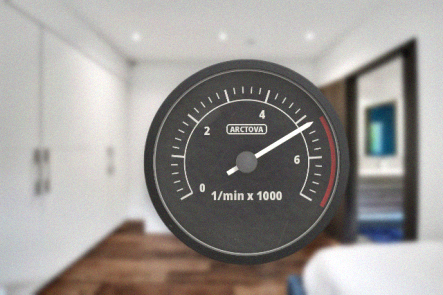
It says 5200 rpm
